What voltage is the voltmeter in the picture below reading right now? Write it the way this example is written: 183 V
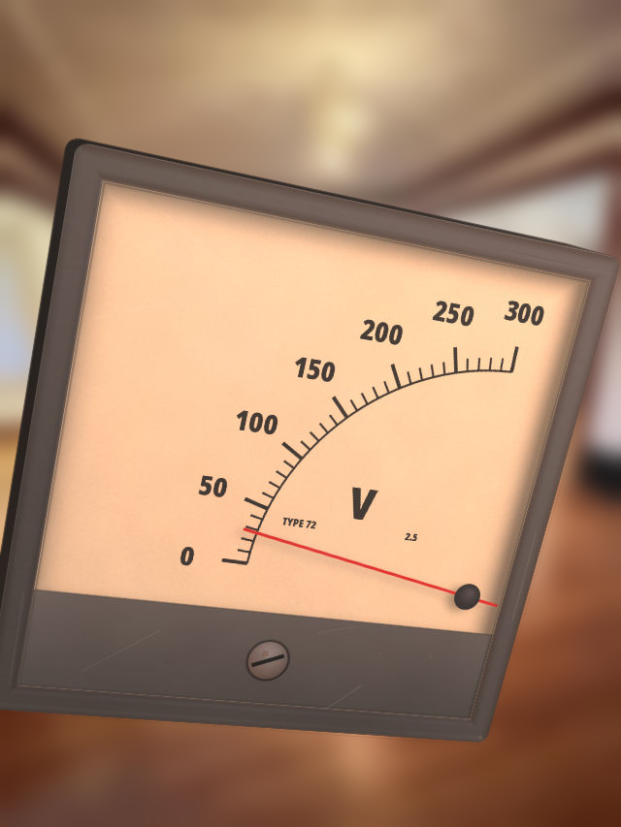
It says 30 V
